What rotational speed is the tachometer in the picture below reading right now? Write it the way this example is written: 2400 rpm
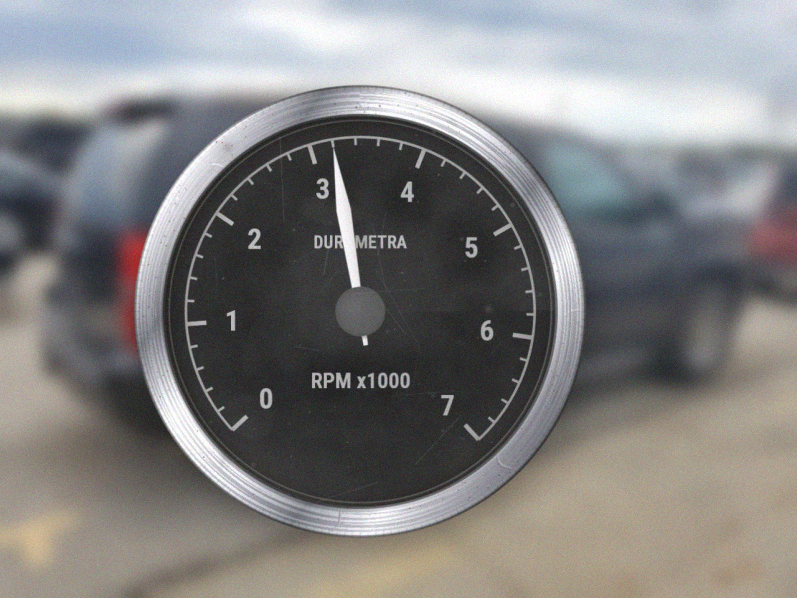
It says 3200 rpm
